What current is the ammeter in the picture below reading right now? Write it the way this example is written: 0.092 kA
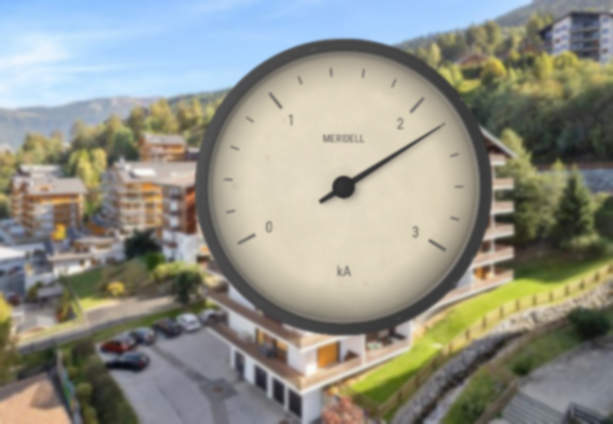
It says 2.2 kA
